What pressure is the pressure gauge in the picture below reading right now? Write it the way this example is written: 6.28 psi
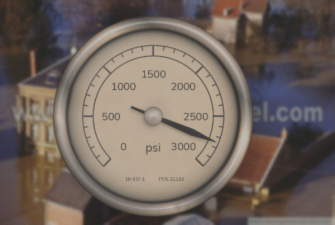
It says 2750 psi
